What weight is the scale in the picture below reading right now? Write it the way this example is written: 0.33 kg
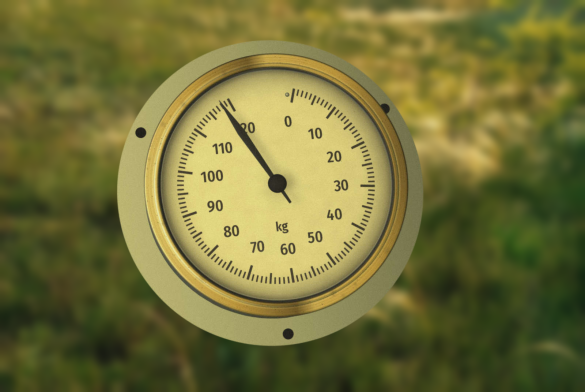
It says 118 kg
